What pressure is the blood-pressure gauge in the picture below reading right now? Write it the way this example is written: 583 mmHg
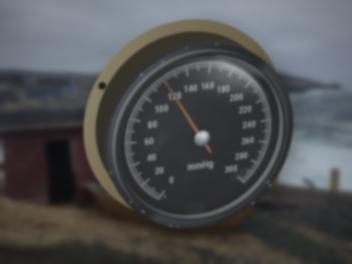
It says 120 mmHg
